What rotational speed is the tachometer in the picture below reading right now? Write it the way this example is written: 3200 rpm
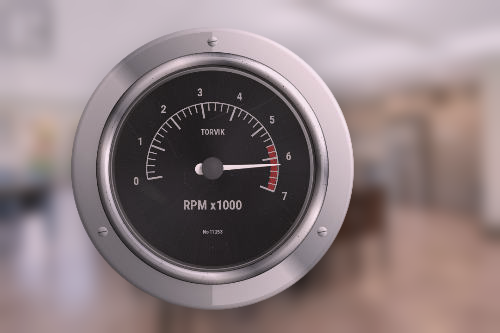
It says 6200 rpm
